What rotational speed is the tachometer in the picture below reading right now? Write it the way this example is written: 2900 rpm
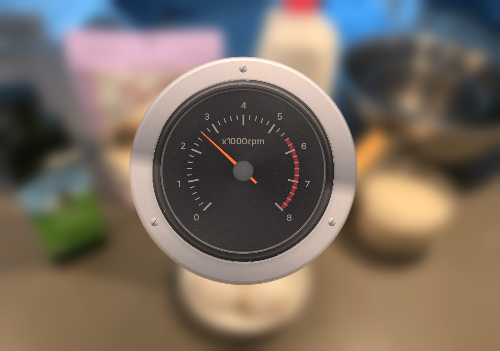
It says 2600 rpm
